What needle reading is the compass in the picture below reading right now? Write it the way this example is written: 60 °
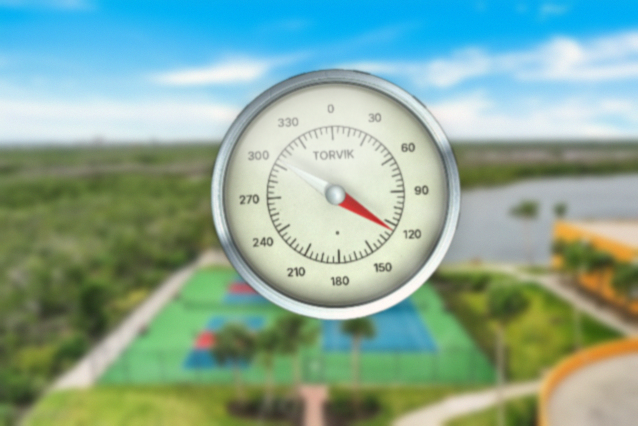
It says 125 °
